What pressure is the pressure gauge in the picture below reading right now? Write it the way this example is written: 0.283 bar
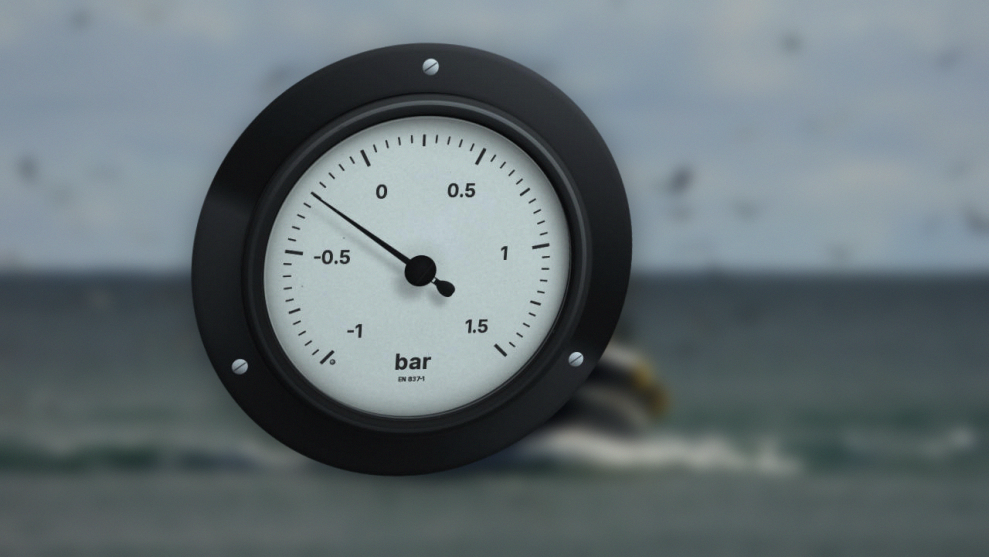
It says -0.25 bar
